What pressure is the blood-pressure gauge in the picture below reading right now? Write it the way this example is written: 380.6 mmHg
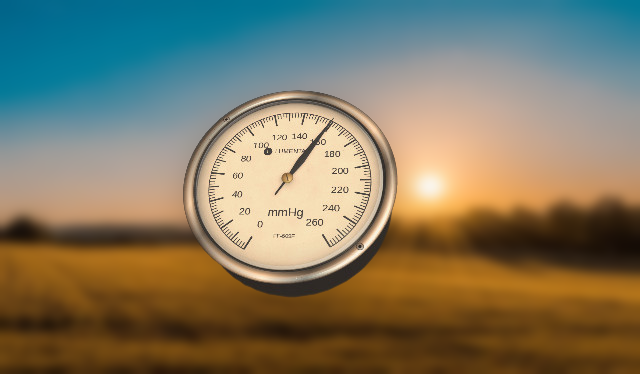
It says 160 mmHg
